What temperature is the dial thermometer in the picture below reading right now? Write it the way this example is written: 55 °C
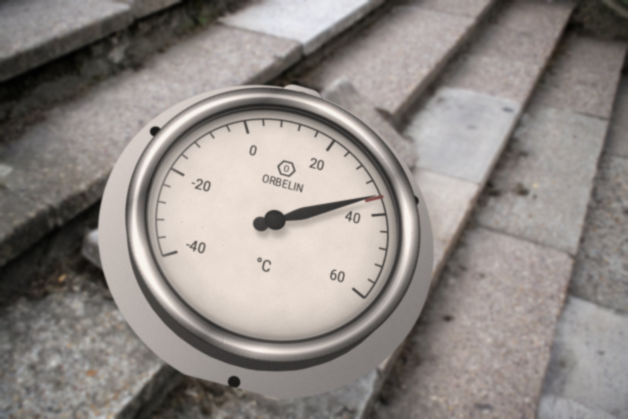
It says 36 °C
